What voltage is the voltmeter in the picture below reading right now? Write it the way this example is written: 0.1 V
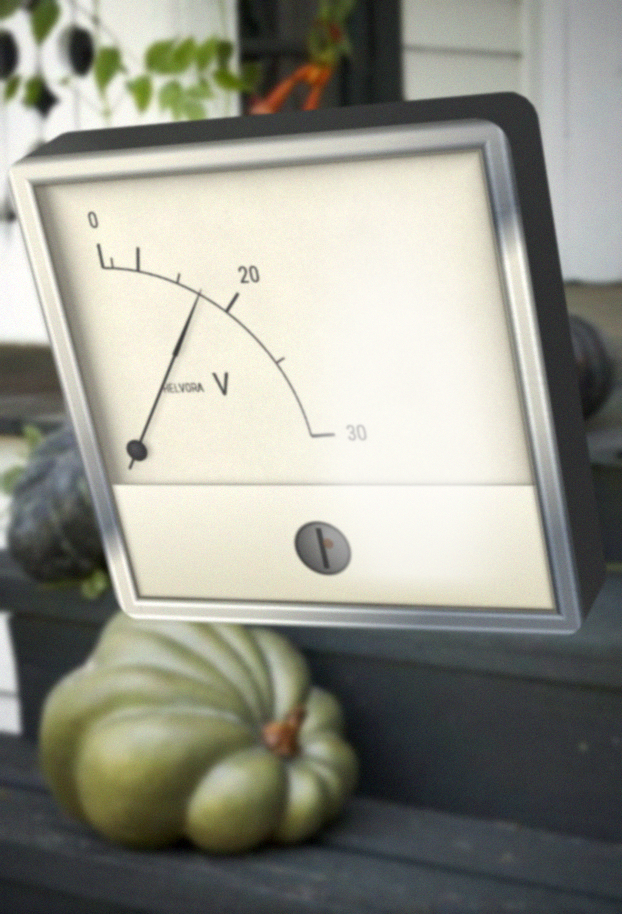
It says 17.5 V
